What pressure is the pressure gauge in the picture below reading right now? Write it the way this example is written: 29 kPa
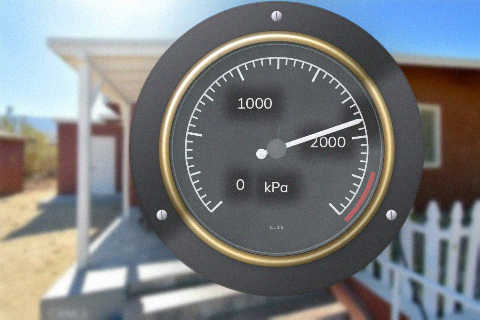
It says 1900 kPa
